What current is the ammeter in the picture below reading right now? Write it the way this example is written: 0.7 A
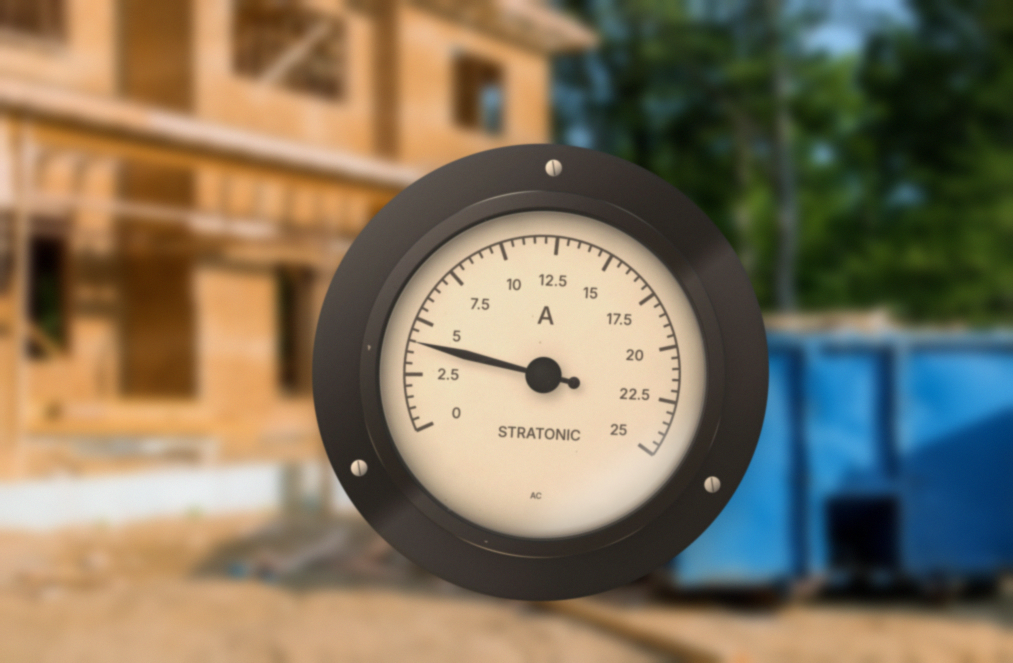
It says 4 A
